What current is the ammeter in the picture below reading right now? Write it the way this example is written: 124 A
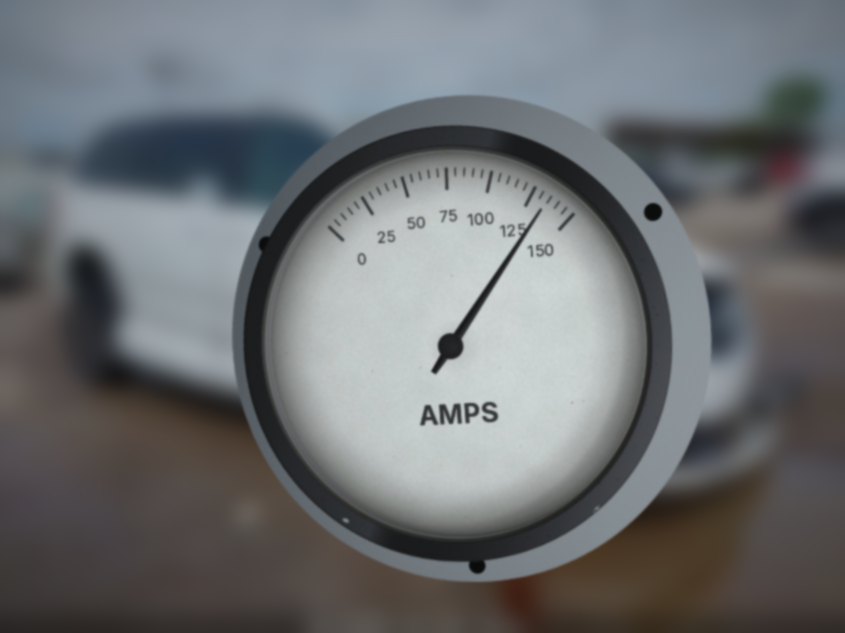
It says 135 A
